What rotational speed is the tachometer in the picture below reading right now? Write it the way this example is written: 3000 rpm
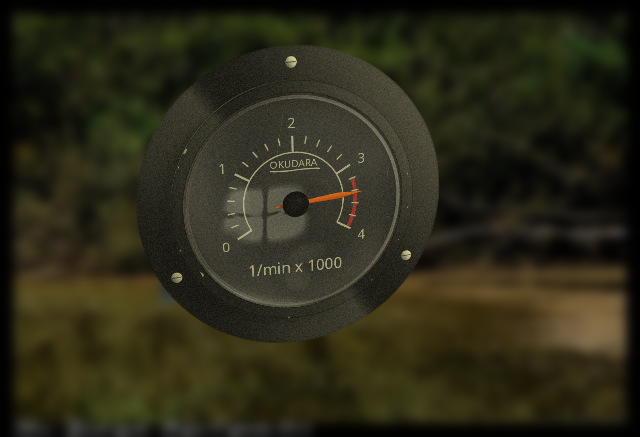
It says 3400 rpm
